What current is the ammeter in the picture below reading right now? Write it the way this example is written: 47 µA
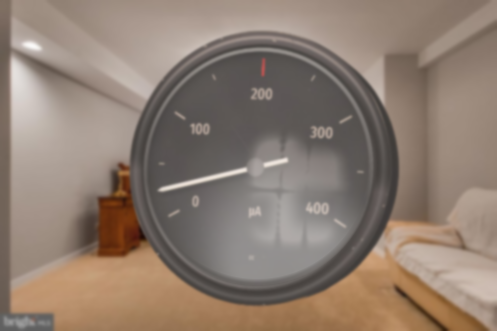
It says 25 µA
